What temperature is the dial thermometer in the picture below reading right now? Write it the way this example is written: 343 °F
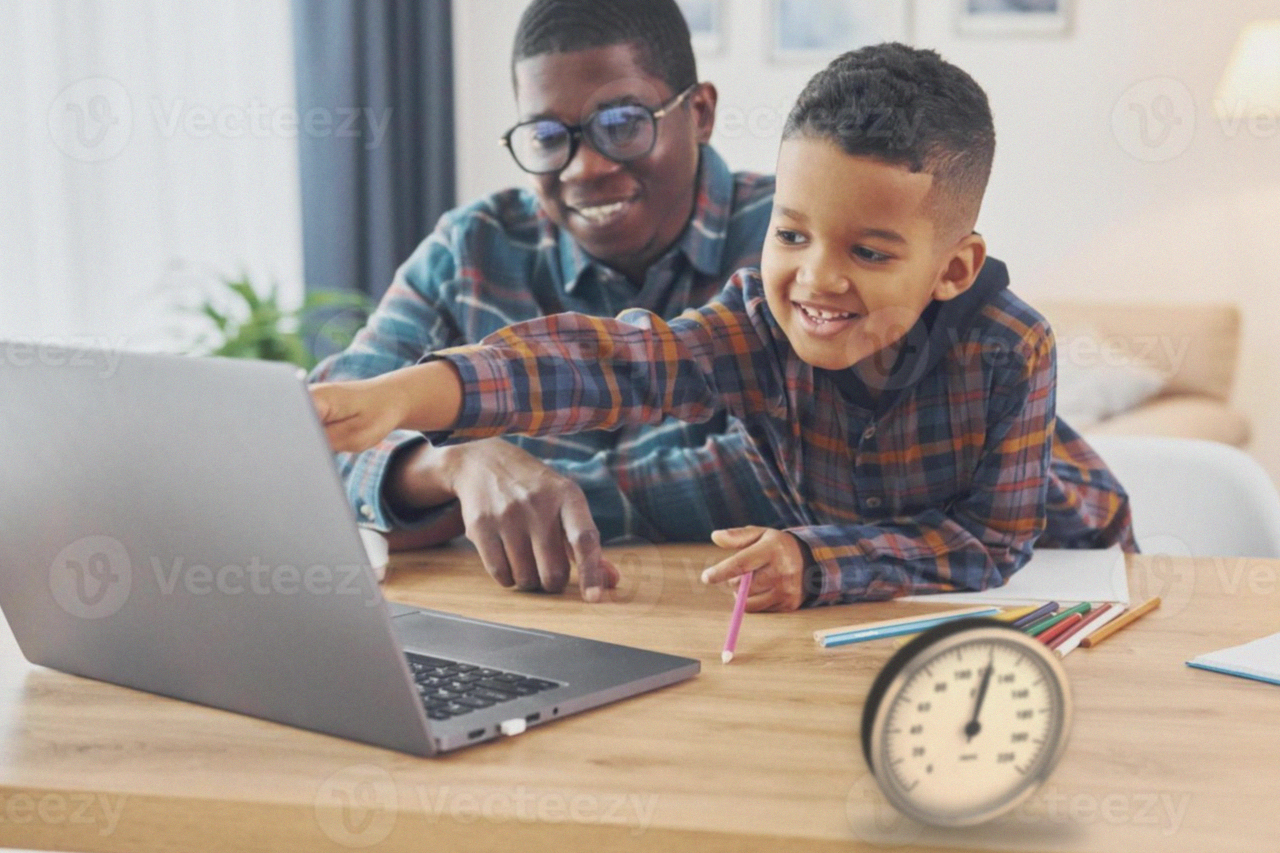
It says 120 °F
